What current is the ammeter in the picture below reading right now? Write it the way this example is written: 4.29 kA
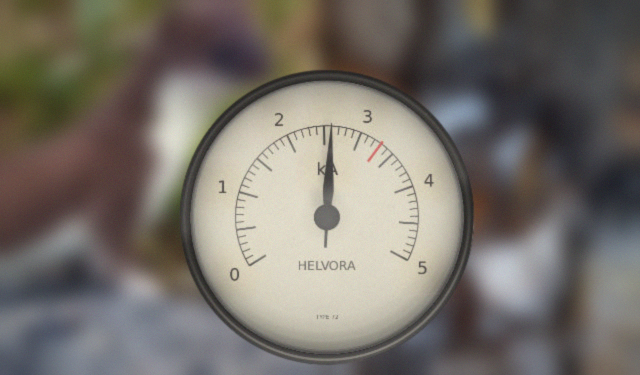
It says 2.6 kA
